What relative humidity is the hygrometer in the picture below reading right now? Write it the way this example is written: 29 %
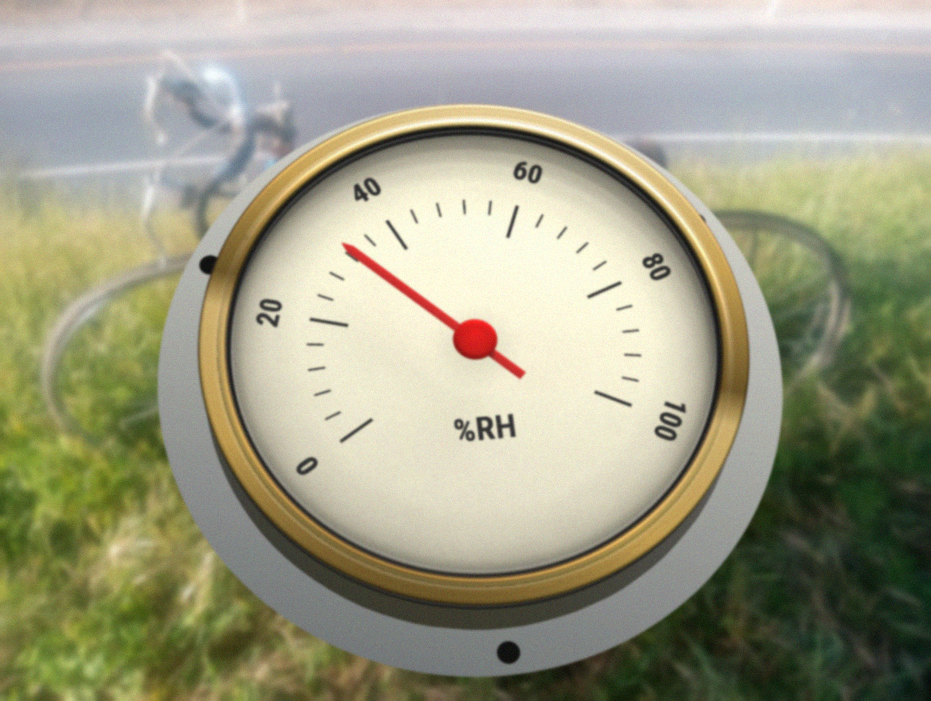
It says 32 %
